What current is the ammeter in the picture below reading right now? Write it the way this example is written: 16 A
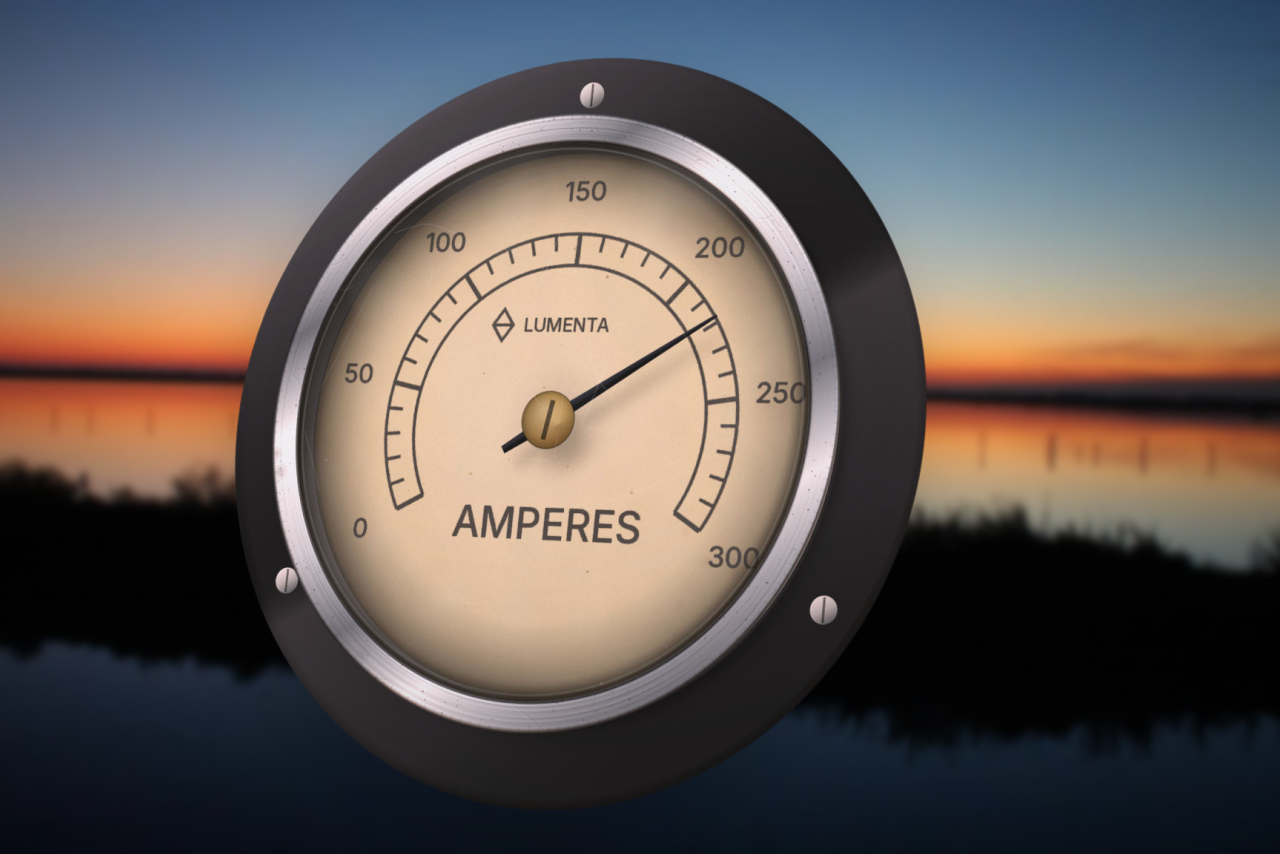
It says 220 A
